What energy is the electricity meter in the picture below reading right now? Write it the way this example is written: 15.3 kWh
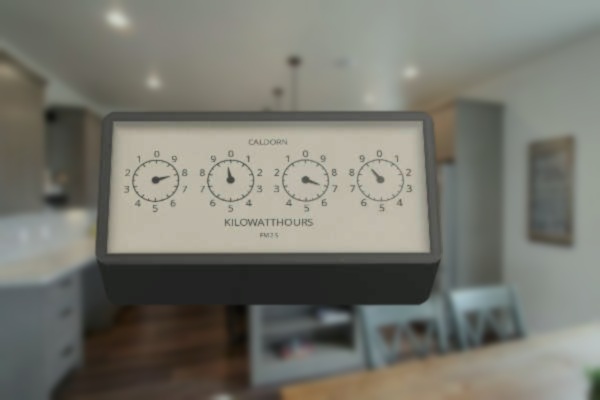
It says 7969 kWh
